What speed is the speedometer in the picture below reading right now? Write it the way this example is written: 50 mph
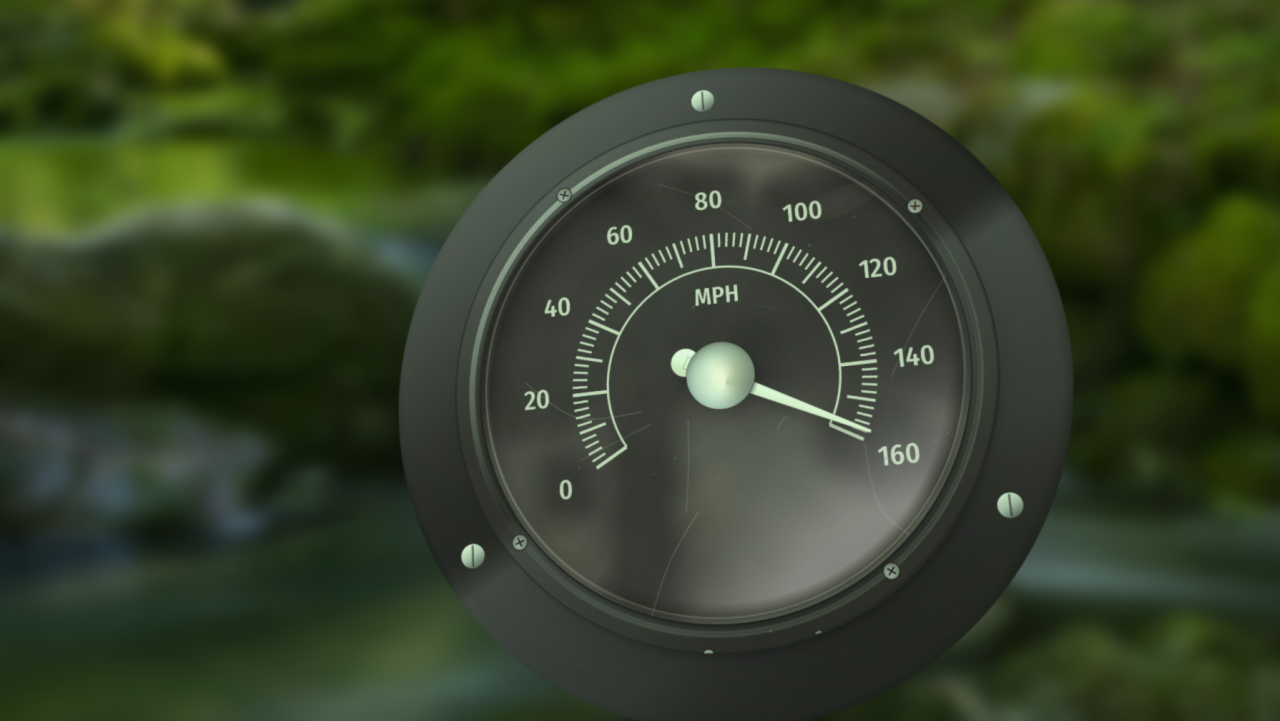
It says 158 mph
